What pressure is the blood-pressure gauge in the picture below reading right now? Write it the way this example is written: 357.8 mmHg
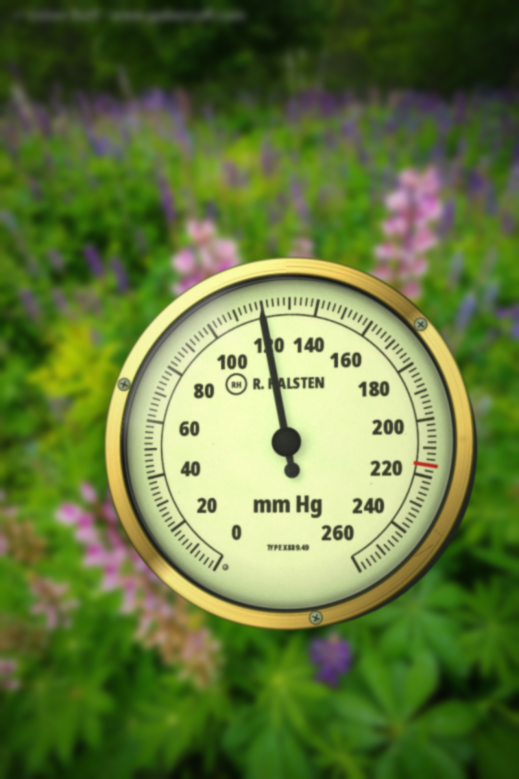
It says 120 mmHg
